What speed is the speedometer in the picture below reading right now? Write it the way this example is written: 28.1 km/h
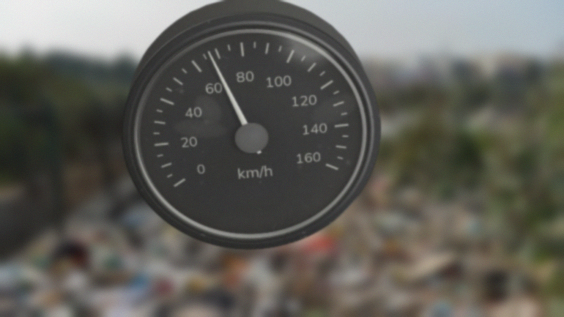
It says 67.5 km/h
